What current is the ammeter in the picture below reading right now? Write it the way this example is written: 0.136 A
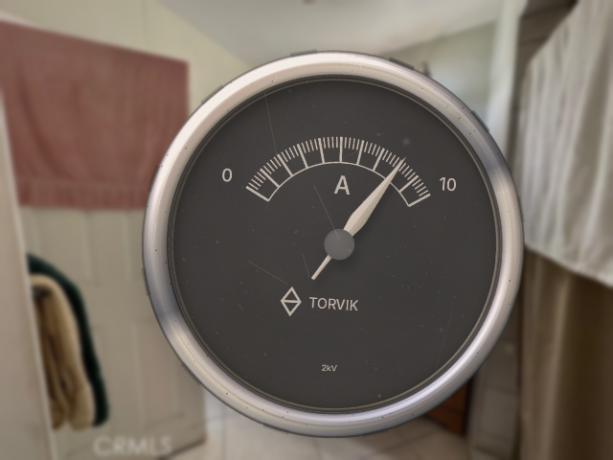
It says 8 A
